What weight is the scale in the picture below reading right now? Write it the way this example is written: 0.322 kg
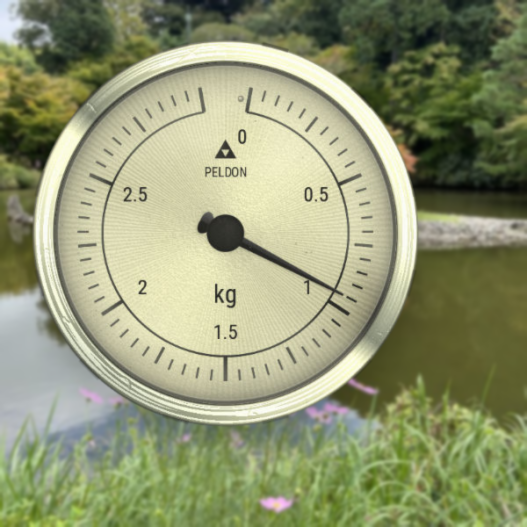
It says 0.95 kg
